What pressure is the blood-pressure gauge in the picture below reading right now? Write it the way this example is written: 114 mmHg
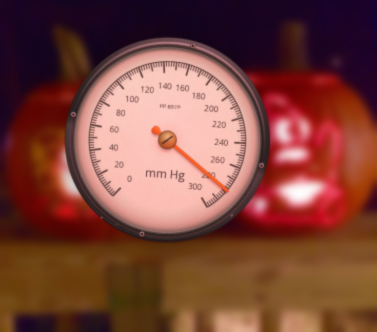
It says 280 mmHg
